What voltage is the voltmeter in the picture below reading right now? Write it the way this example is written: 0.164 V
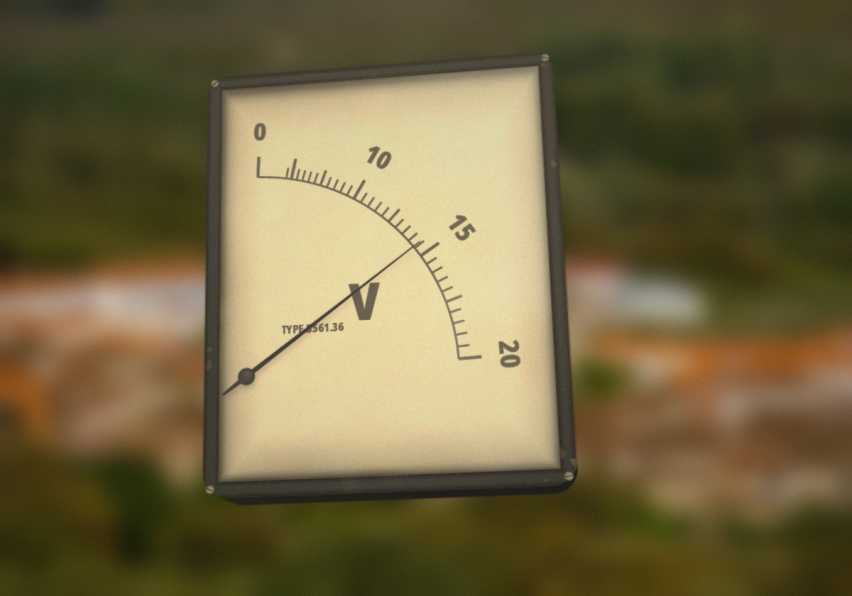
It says 14.5 V
